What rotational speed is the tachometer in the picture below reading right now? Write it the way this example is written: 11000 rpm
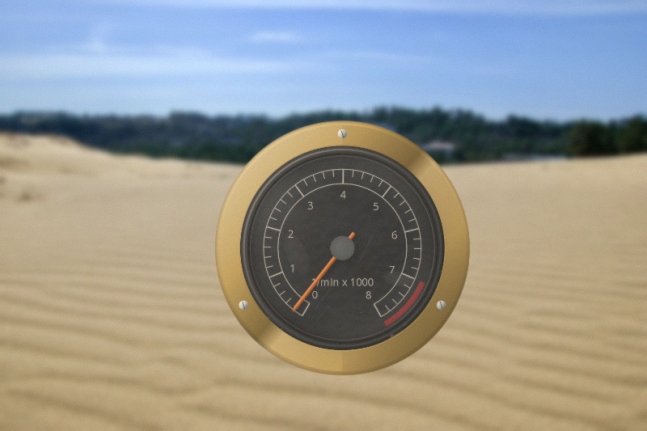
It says 200 rpm
